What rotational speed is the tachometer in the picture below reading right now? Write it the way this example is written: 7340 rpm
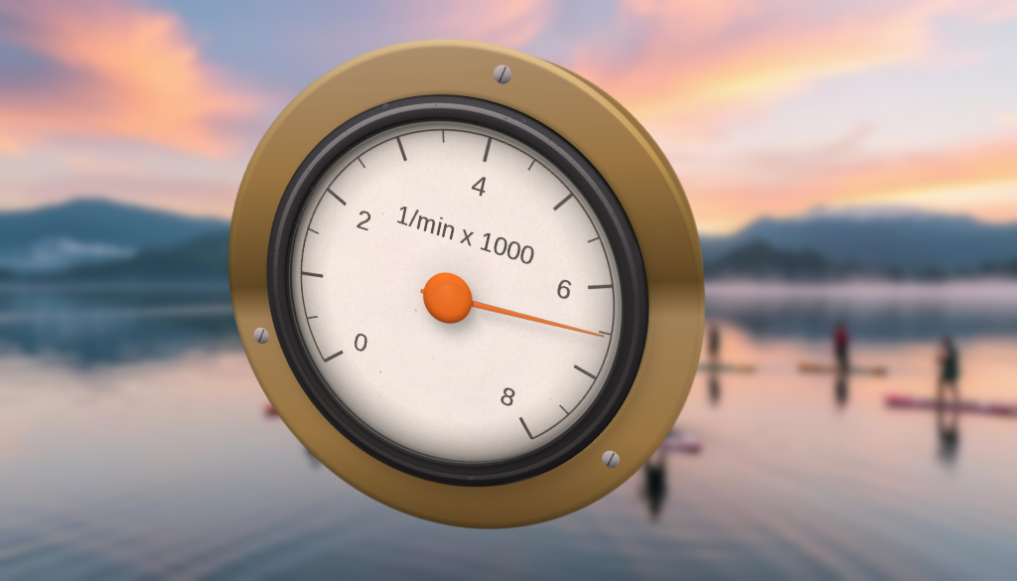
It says 6500 rpm
